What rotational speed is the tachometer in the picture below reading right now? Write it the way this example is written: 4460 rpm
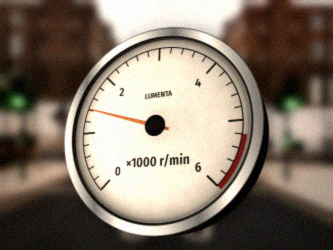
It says 1400 rpm
